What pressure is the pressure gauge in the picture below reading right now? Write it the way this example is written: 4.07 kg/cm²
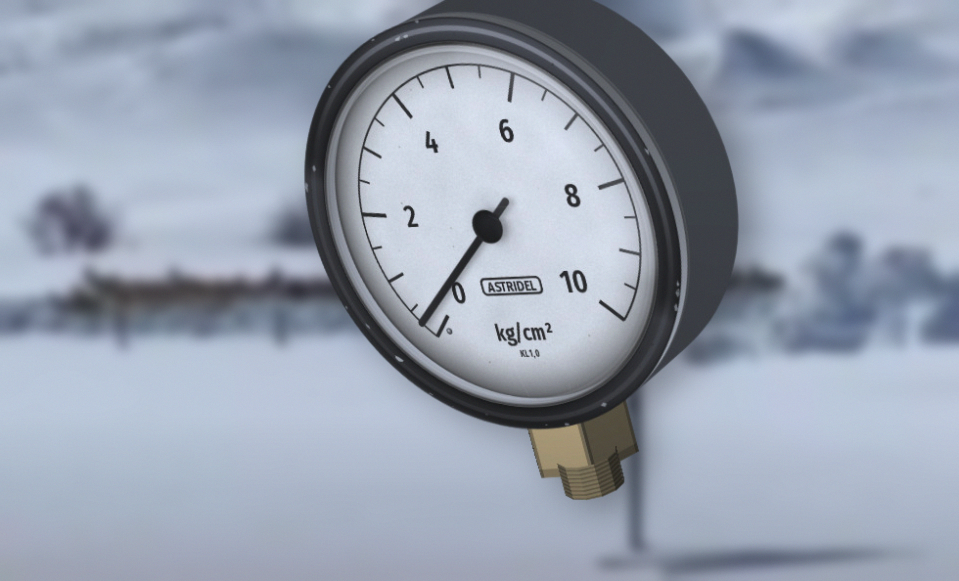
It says 0.25 kg/cm²
